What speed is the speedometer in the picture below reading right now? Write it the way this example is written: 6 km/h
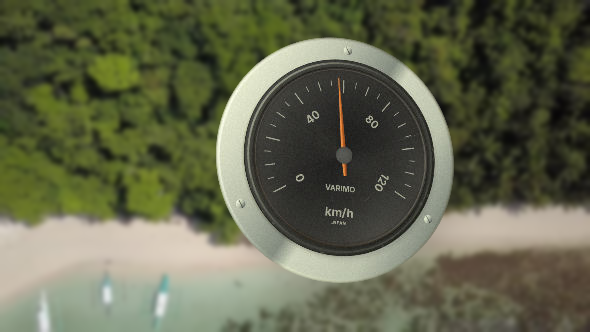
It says 57.5 km/h
